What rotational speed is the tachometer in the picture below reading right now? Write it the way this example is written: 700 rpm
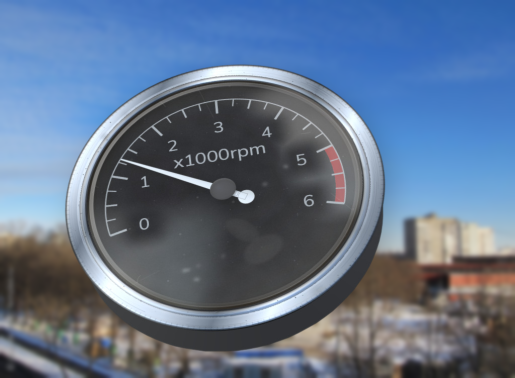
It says 1250 rpm
